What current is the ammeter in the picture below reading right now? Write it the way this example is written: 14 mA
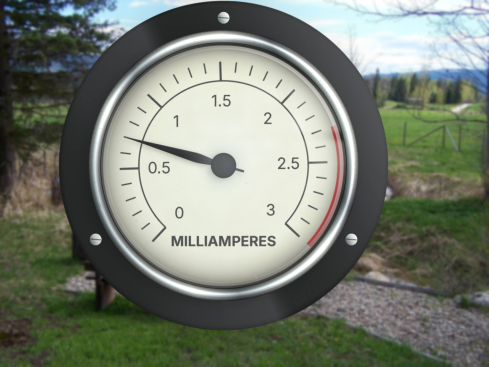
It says 0.7 mA
